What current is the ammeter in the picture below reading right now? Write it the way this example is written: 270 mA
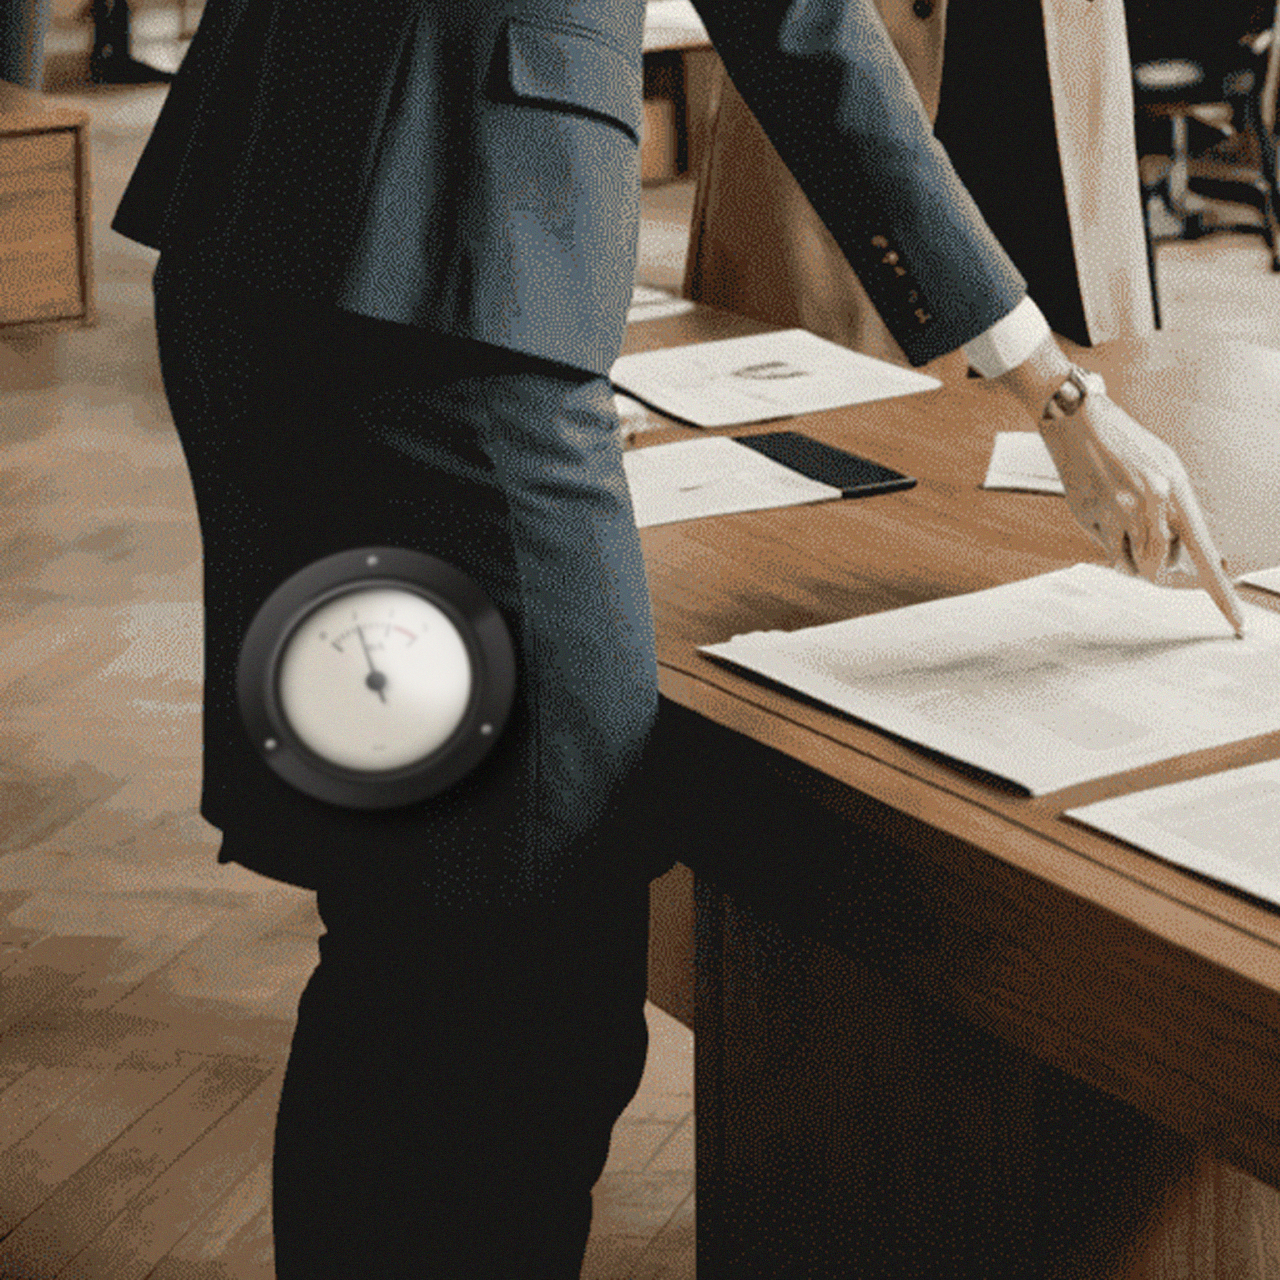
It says 1 mA
